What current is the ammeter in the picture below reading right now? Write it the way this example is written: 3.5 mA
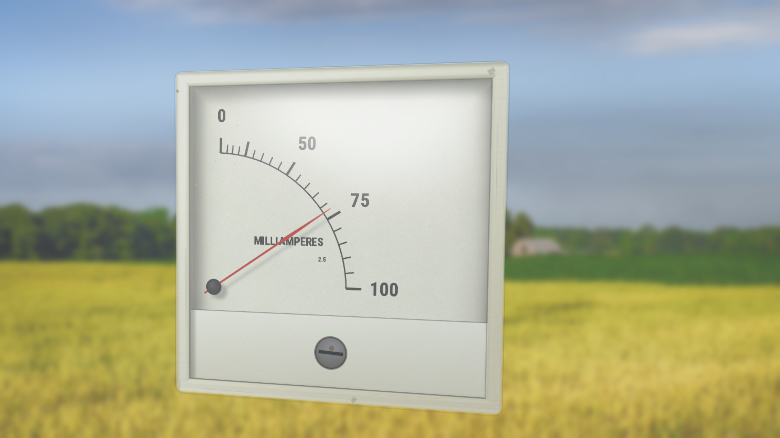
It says 72.5 mA
